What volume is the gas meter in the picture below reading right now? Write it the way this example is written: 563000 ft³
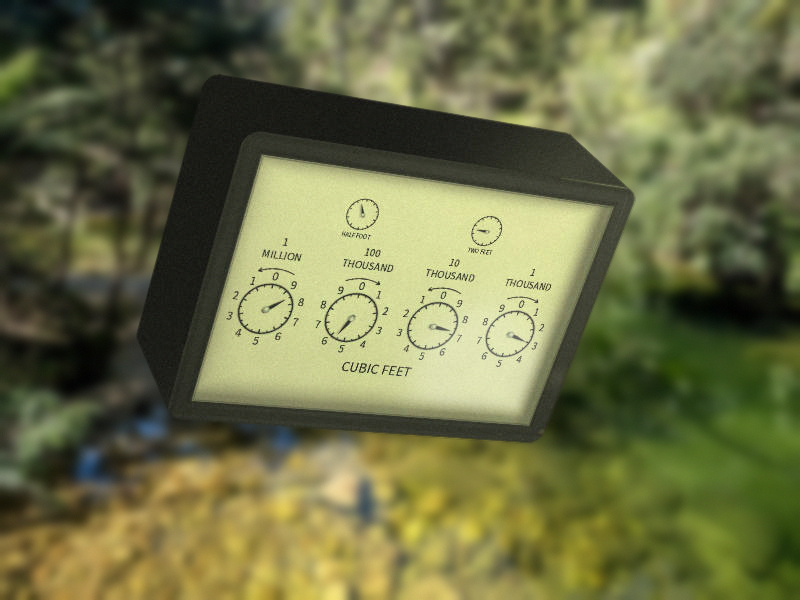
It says 857300 ft³
